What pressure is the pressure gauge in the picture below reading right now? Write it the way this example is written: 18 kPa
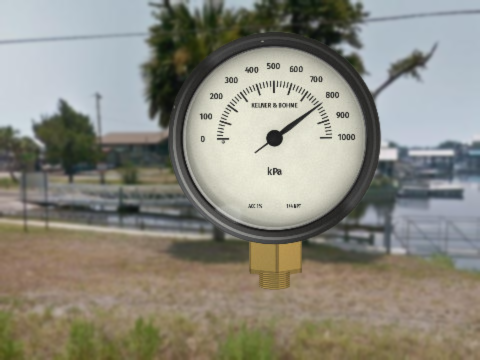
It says 800 kPa
